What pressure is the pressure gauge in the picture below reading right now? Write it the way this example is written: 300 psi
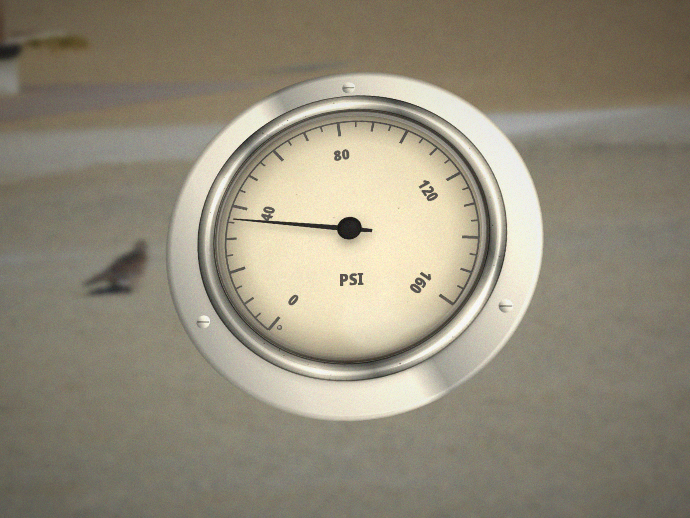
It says 35 psi
